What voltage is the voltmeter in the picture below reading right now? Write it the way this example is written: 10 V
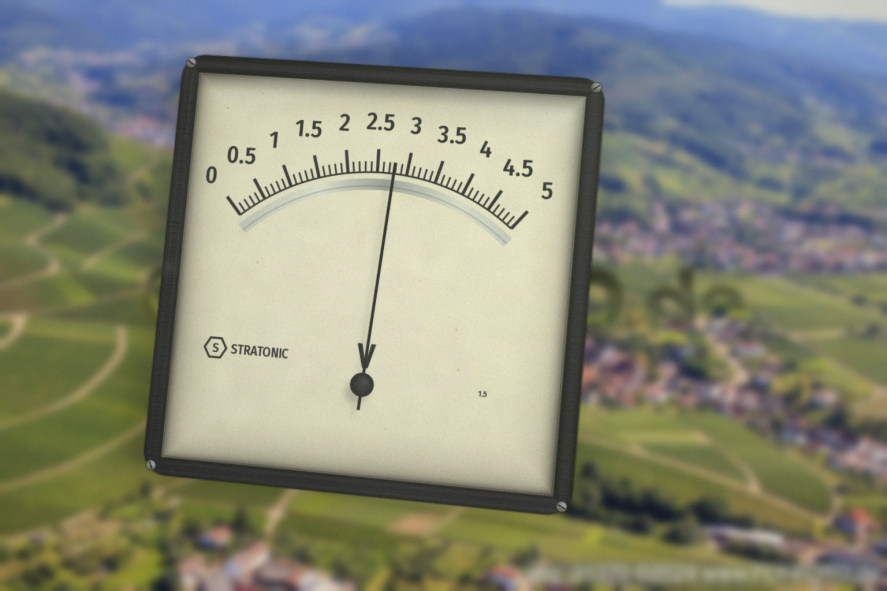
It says 2.8 V
